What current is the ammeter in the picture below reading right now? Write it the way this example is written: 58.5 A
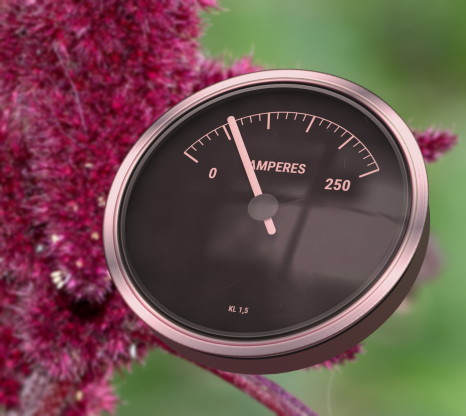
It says 60 A
